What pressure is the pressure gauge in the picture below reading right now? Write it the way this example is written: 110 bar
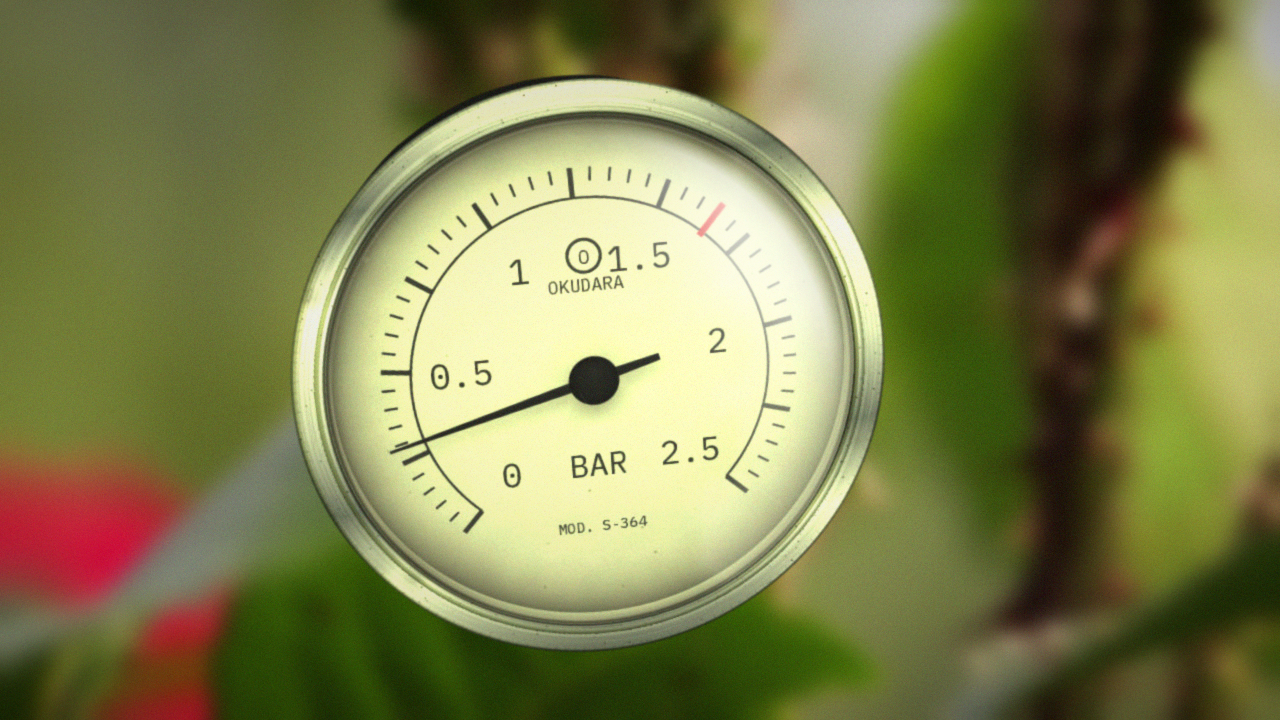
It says 0.3 bar
